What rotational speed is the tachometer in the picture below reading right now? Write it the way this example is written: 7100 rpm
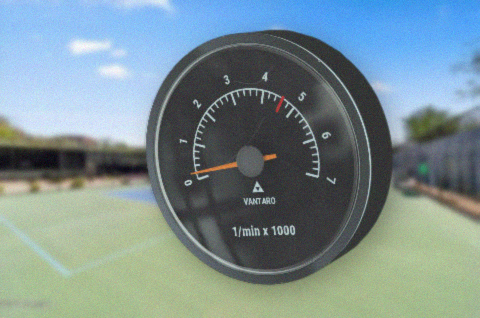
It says 200 rpm
